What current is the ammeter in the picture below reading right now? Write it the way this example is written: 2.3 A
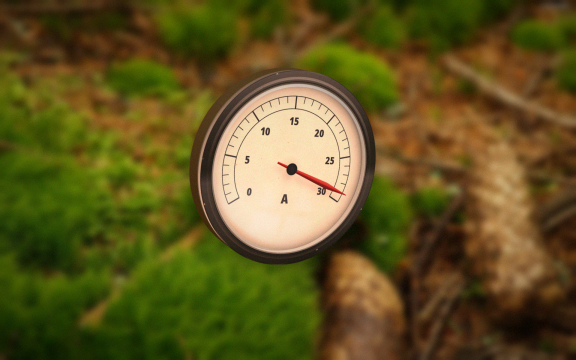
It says 29 A
